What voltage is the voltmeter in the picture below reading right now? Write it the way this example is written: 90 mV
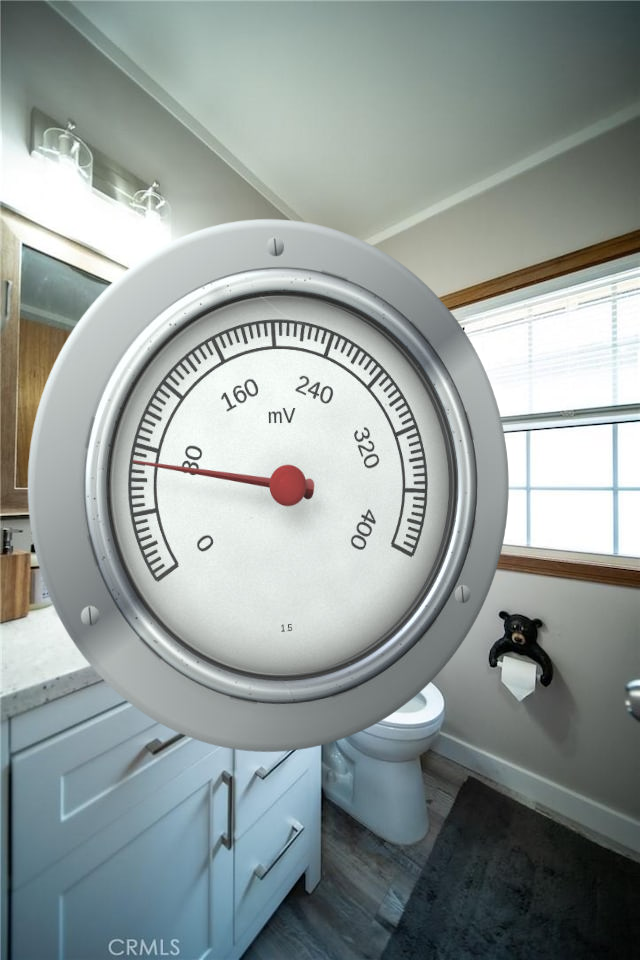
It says 70 mV
